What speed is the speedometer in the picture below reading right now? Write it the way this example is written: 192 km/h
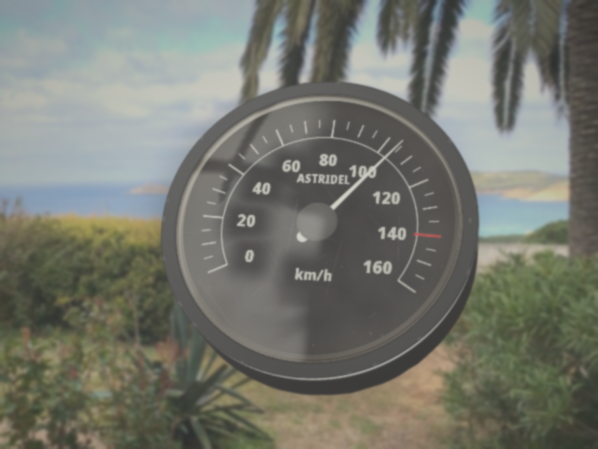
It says 105 km/h
